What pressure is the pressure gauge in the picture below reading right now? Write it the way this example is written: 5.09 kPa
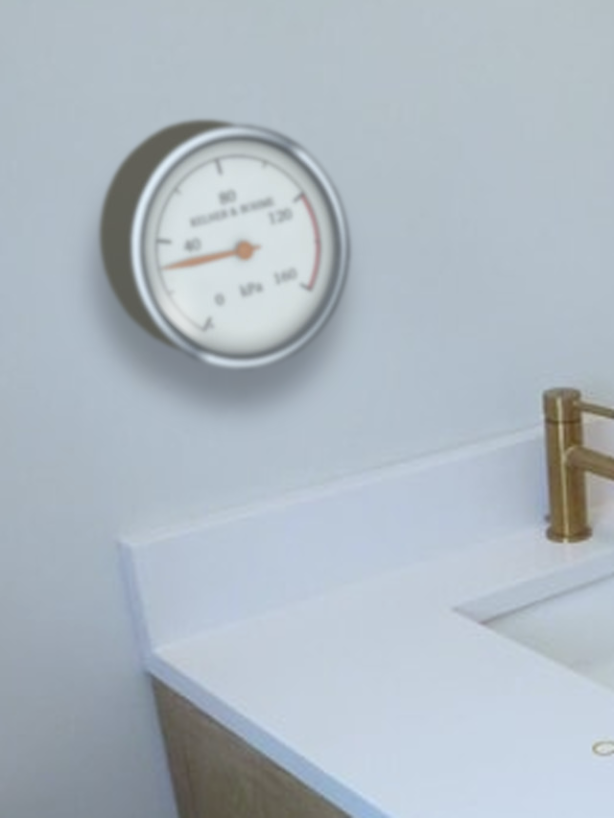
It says 30 kPa
